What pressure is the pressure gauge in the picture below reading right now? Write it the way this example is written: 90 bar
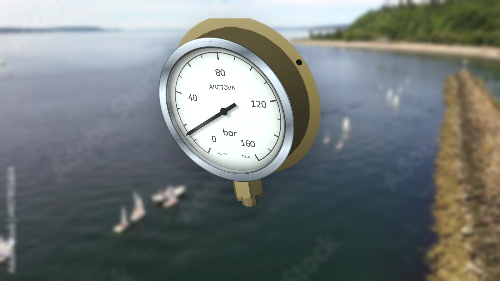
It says 15 bar
